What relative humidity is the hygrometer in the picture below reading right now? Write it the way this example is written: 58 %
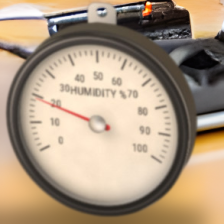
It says 20 %
